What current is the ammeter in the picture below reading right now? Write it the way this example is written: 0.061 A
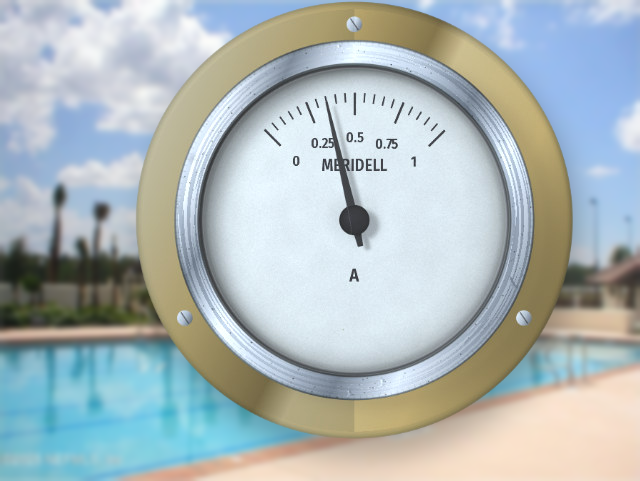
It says 0.35 A
